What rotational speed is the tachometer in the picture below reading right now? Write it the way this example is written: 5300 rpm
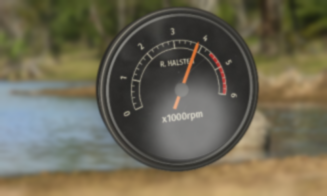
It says 3800 rpm
